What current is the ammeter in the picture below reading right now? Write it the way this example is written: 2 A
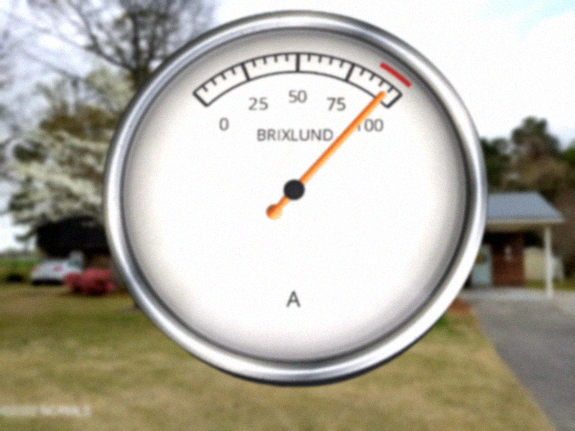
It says 95 A
